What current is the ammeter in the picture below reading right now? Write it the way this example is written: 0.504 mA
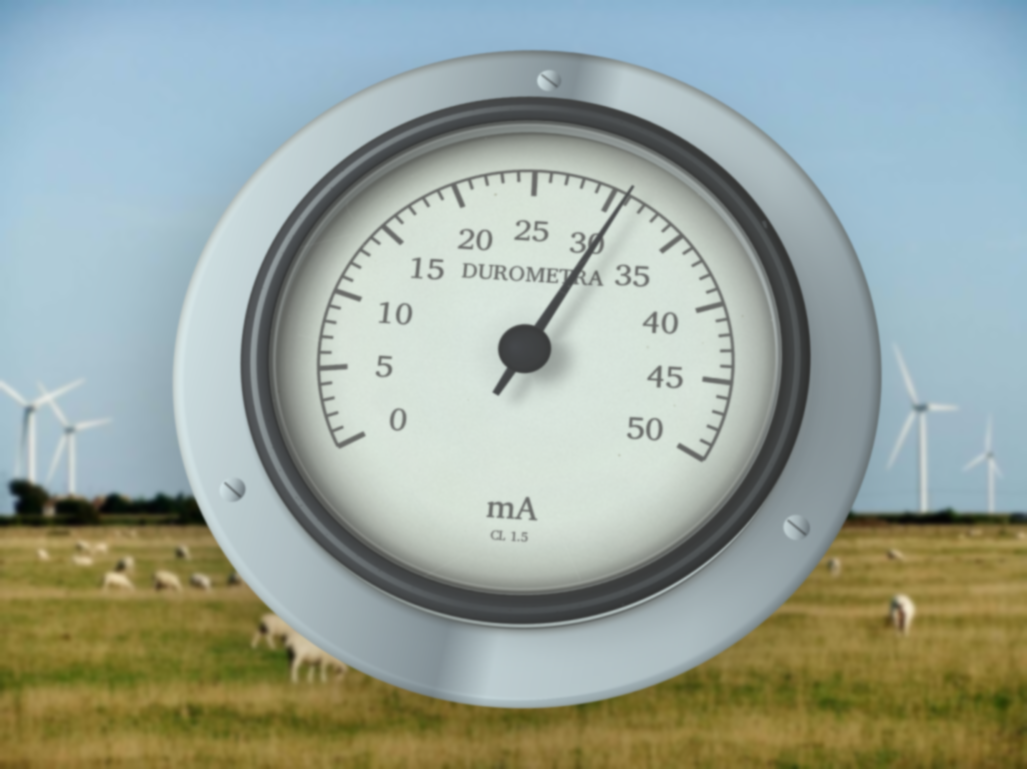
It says 31 mA
